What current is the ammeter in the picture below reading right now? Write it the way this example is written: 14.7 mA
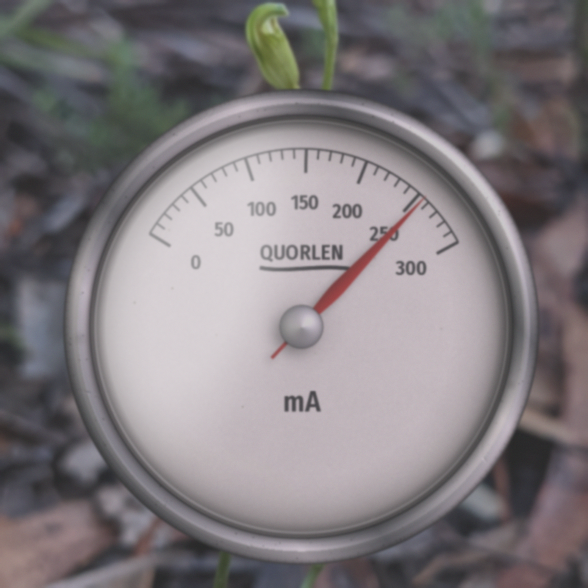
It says 255 mA
